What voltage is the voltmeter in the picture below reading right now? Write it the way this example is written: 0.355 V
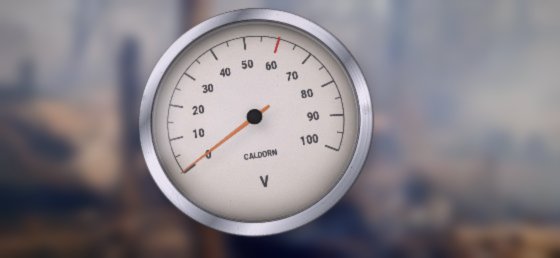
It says 0 V
